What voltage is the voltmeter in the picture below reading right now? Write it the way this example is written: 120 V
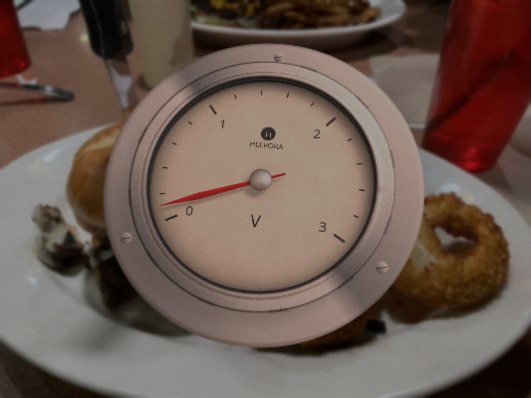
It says 0.1 V
